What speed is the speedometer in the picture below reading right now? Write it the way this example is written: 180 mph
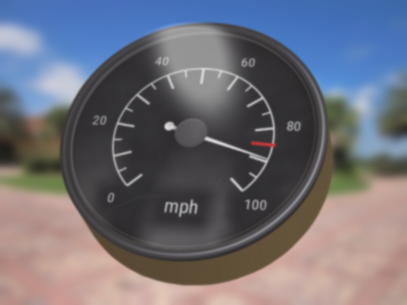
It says 90 mph
